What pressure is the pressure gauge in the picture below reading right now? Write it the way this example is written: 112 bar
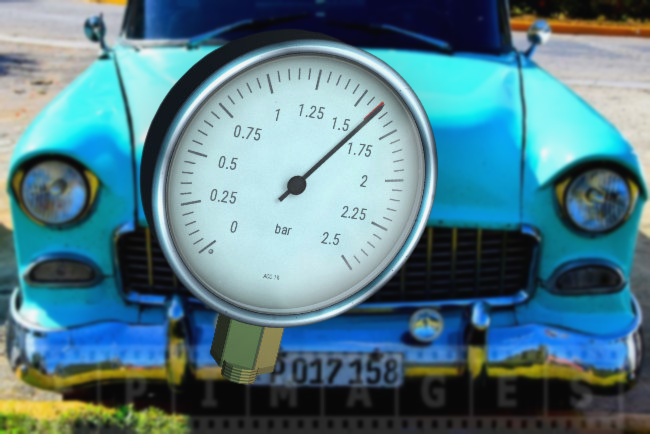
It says 1.6 bar
